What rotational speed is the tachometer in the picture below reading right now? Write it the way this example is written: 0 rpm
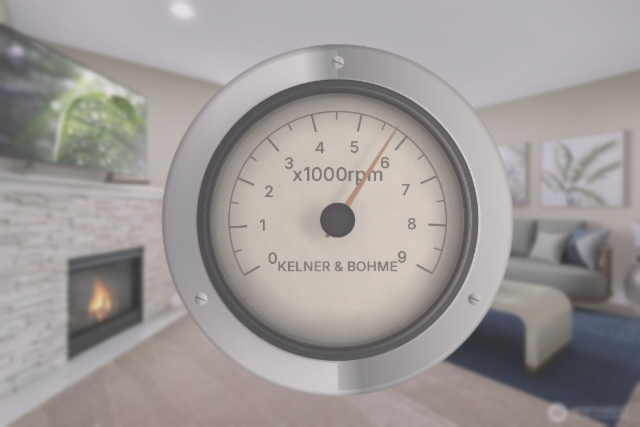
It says 5750 rpm
